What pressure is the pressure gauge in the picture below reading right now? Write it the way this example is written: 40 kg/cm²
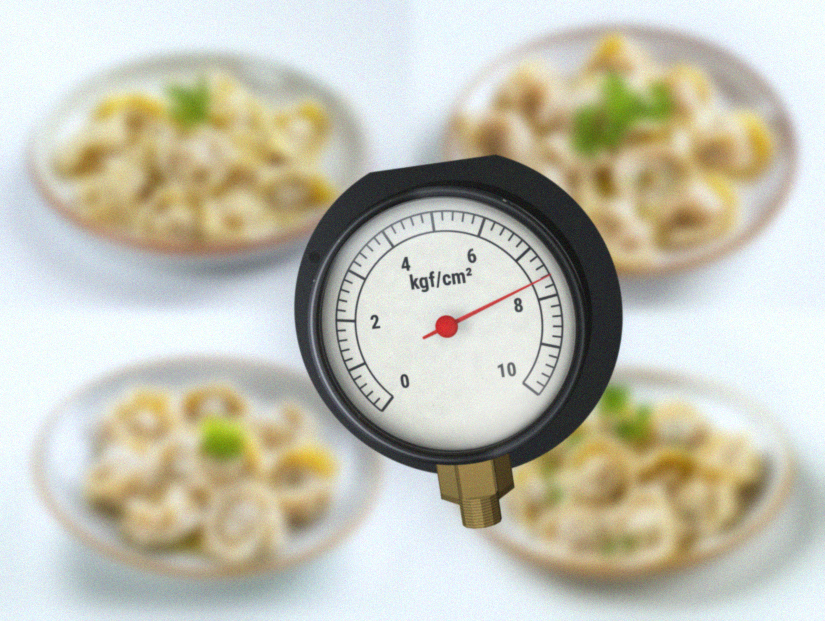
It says 7.6 kg/cm²
